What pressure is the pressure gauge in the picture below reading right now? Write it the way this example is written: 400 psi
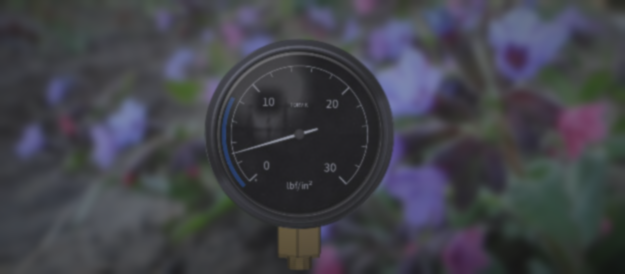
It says 3 psi
